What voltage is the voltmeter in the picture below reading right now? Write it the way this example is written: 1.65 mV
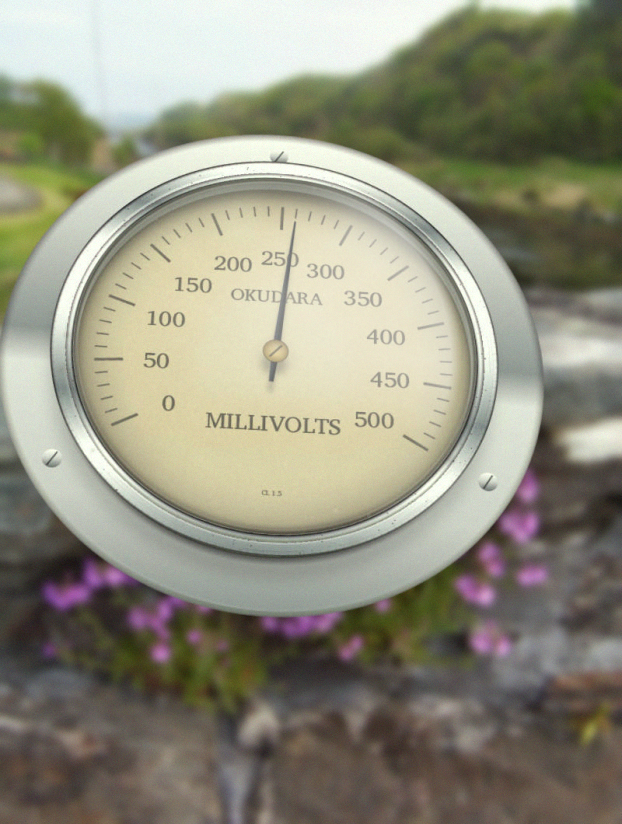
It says 260 mV
